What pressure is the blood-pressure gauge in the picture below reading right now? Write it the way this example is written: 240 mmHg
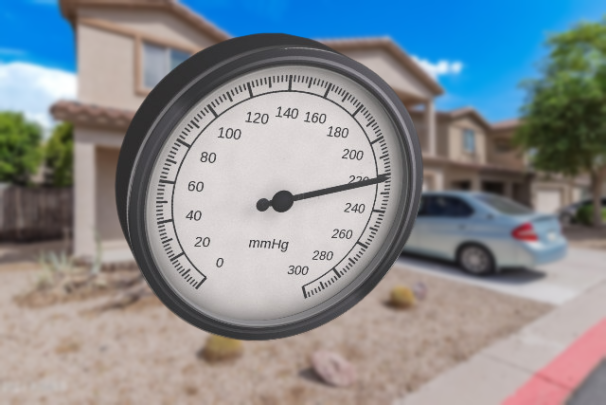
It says 220 mmHg
